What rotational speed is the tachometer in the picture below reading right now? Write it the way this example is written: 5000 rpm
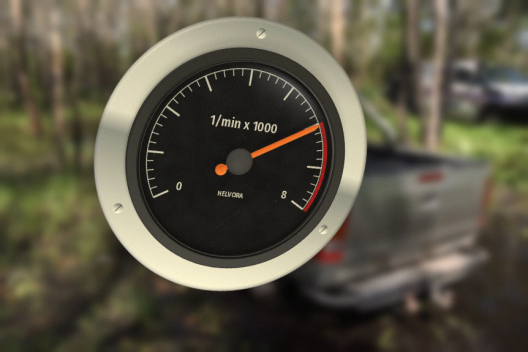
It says 6000 rpm
